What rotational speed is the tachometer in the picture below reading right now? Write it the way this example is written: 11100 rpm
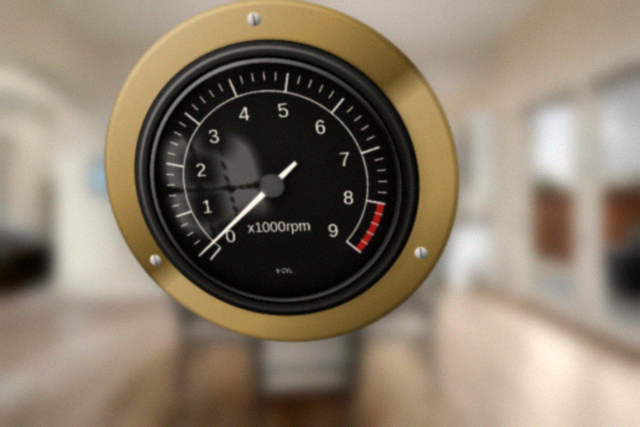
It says 200 rpm
